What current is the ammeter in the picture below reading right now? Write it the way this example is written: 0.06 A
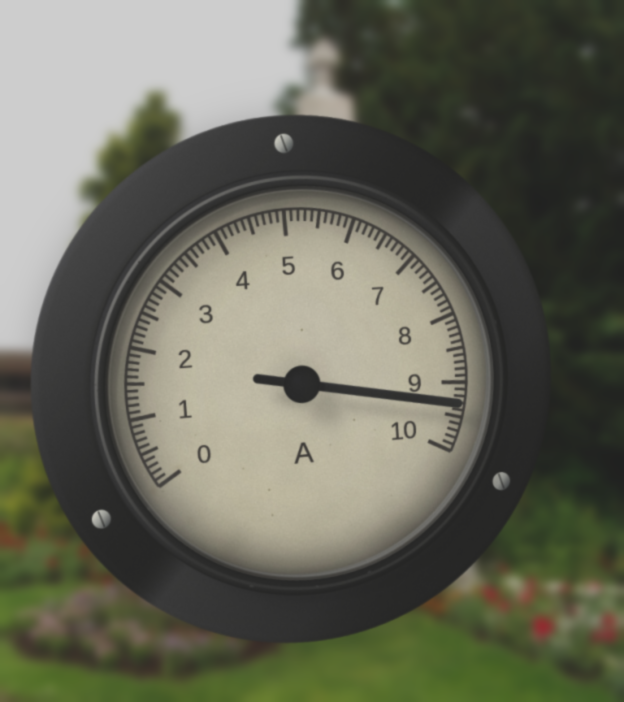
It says 9.3 A
